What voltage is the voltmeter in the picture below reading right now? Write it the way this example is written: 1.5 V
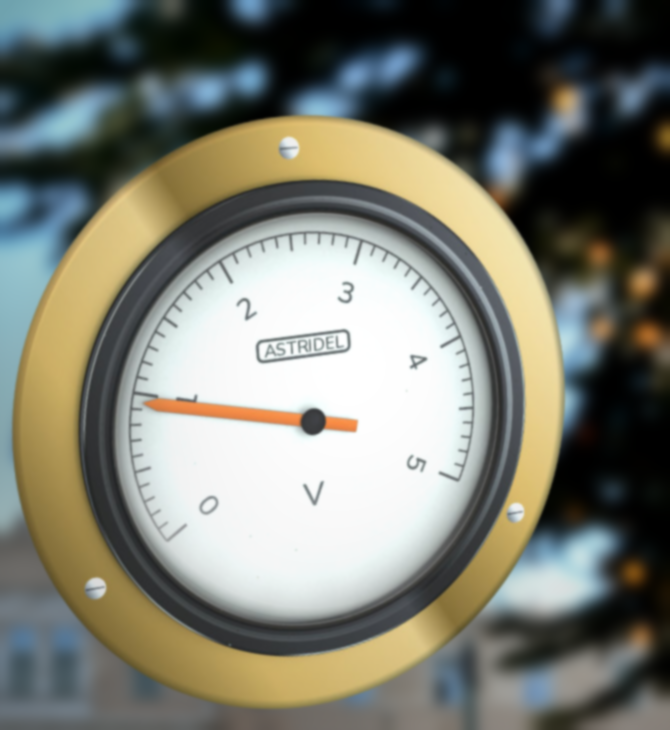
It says 0.95 V
